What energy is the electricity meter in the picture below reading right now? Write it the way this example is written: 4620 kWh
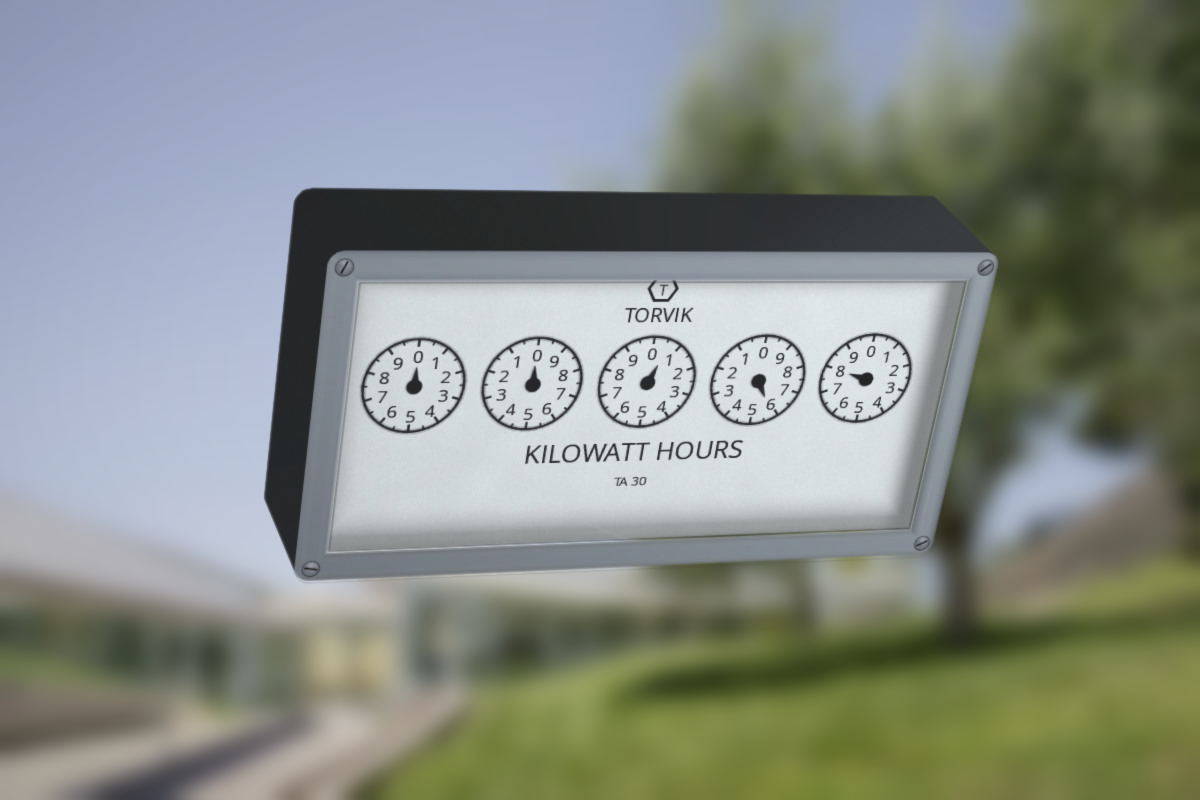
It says 58 kWh
